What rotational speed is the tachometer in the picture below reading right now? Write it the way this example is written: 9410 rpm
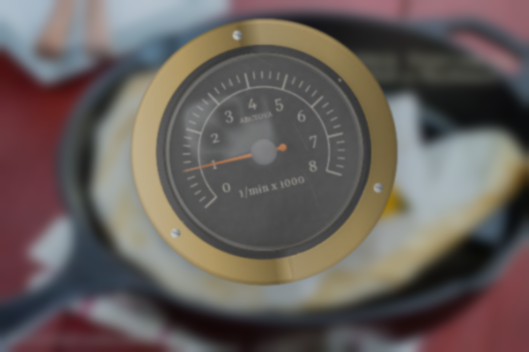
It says 1000 rpm
